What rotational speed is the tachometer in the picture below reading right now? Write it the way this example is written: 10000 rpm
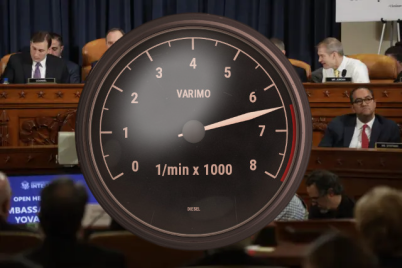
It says 6500 rpm
